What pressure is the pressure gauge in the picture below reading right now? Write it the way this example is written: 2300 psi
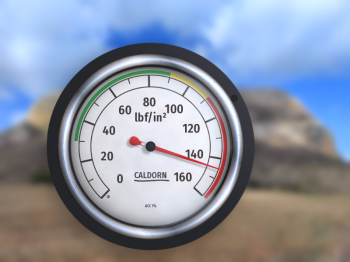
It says 145 psi
